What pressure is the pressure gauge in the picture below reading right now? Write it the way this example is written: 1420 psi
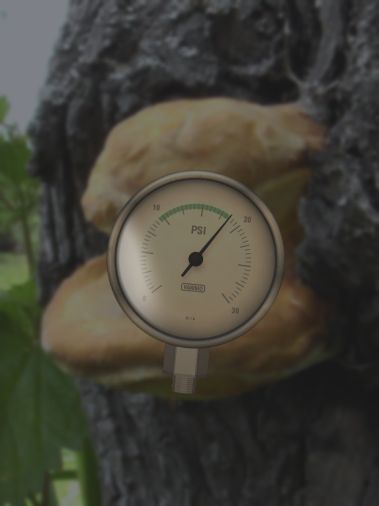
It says 18.5 psi
